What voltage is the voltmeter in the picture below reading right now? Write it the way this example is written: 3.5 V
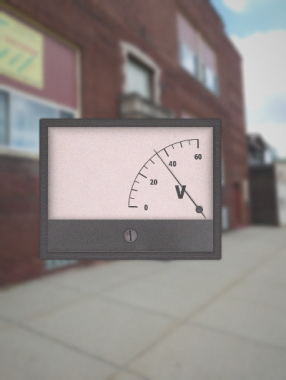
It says 35 V
